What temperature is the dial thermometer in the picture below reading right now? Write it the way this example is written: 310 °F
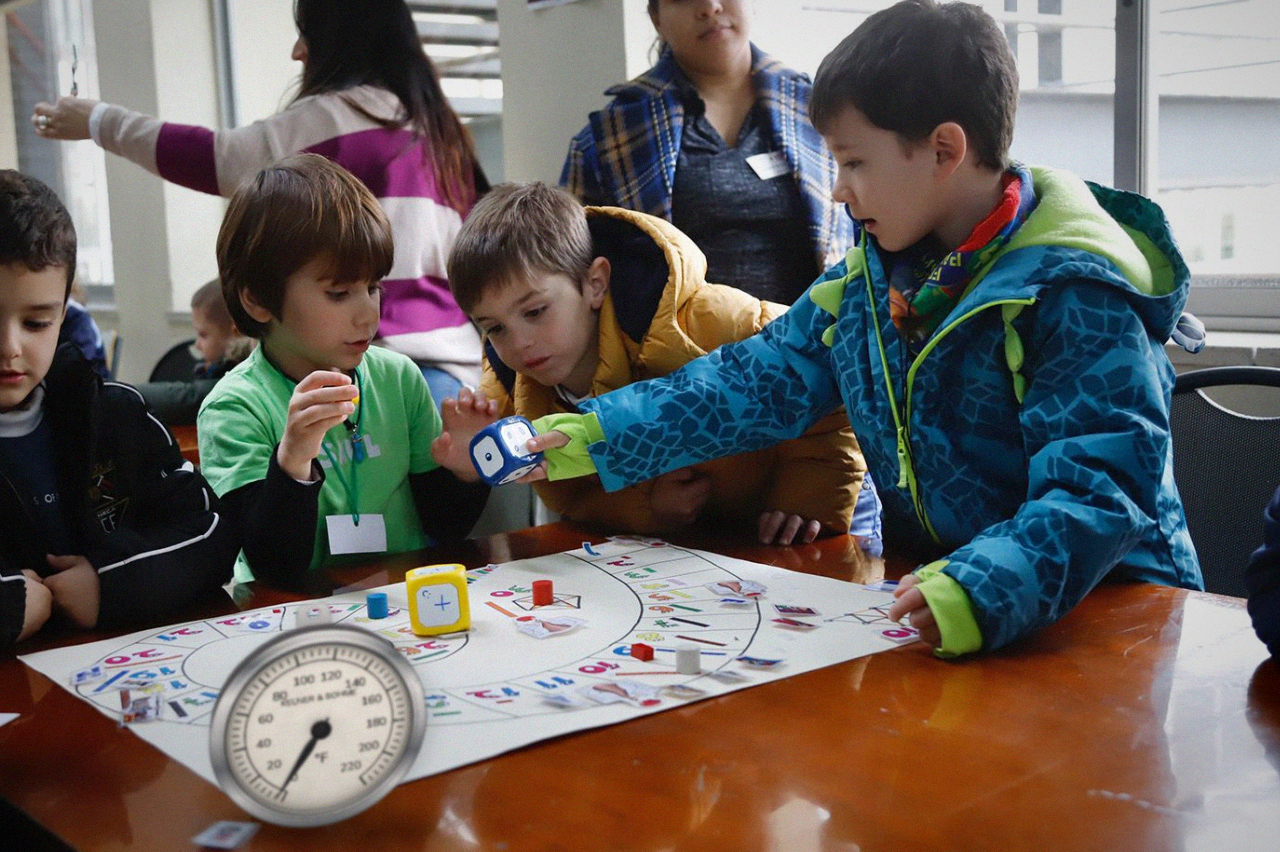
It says 4 °F
